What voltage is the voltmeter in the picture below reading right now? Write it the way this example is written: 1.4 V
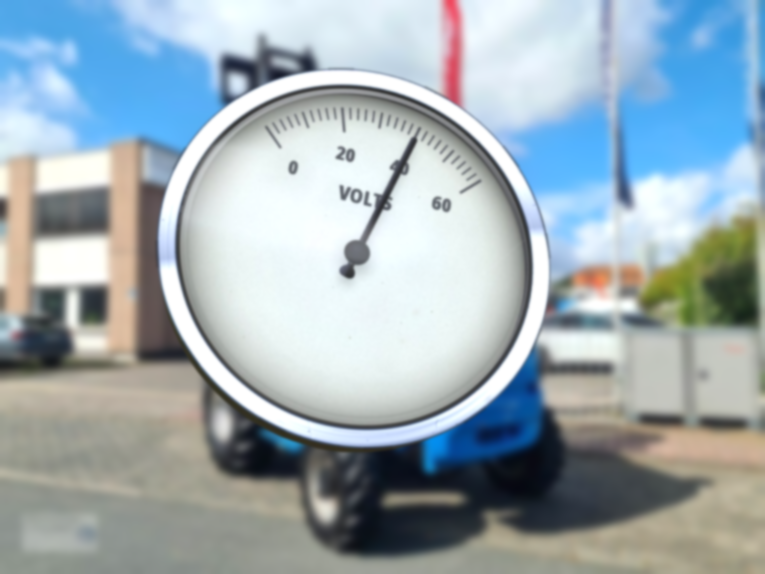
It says 40 V
